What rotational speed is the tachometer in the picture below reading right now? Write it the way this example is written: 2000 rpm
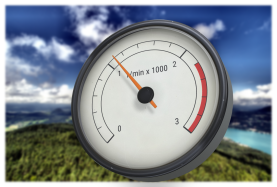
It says 1100 rpm
